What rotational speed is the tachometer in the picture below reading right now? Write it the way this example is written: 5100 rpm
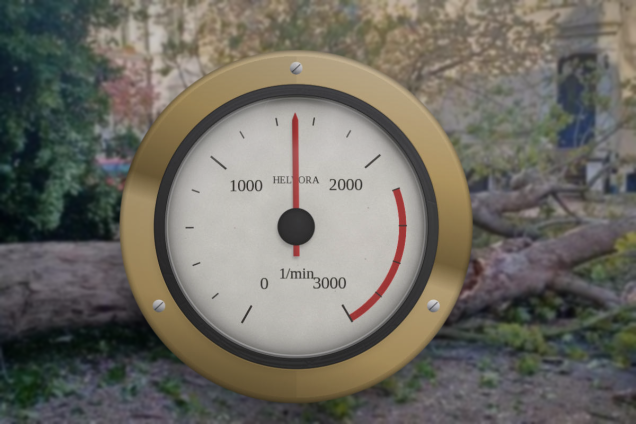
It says 1500 rpm
